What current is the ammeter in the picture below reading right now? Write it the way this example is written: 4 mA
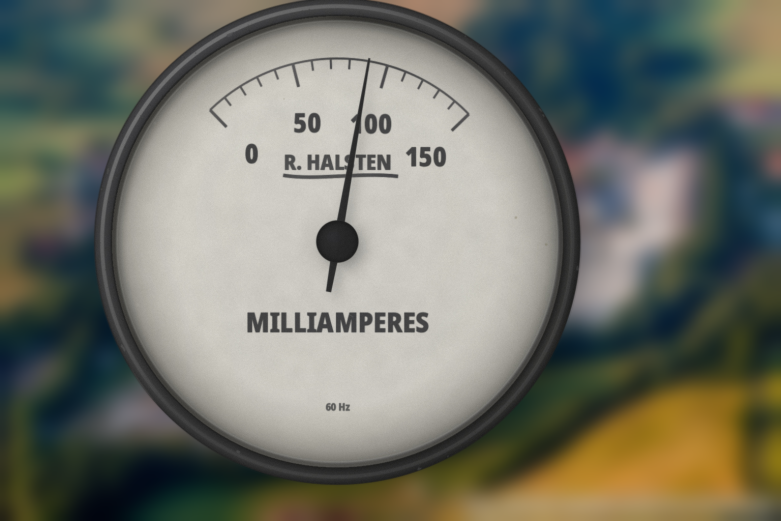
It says 90 mA
